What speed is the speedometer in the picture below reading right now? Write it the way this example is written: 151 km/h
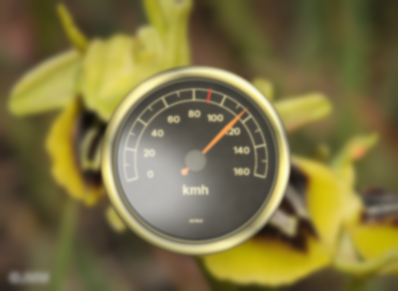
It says 115 km/h
